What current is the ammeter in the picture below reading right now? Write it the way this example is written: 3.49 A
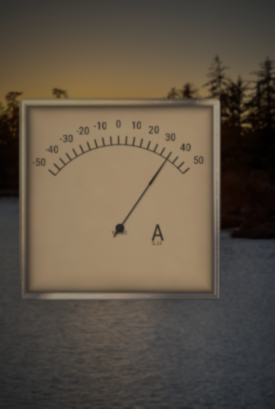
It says 35 A
